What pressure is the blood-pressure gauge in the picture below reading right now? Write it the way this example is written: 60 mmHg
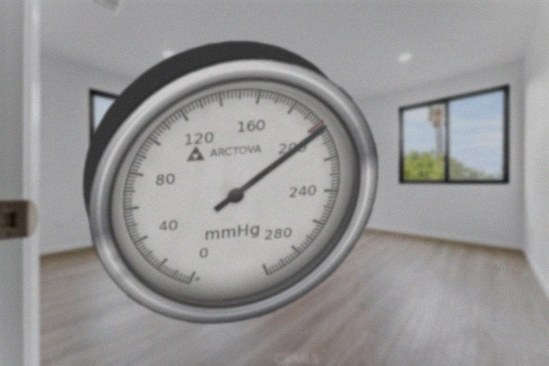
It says 200 mmHg
